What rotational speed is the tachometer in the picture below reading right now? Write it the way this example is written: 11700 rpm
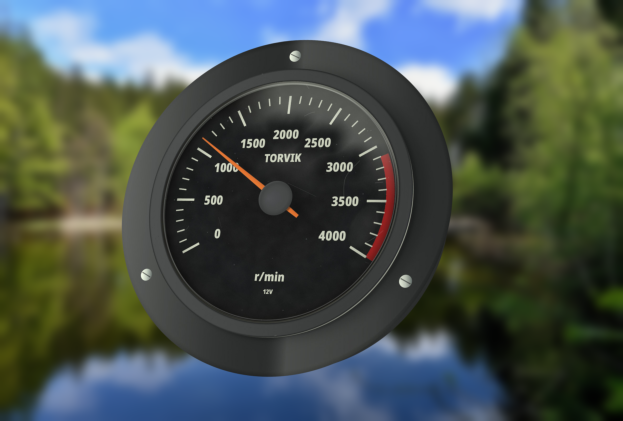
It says 1100 rpm
